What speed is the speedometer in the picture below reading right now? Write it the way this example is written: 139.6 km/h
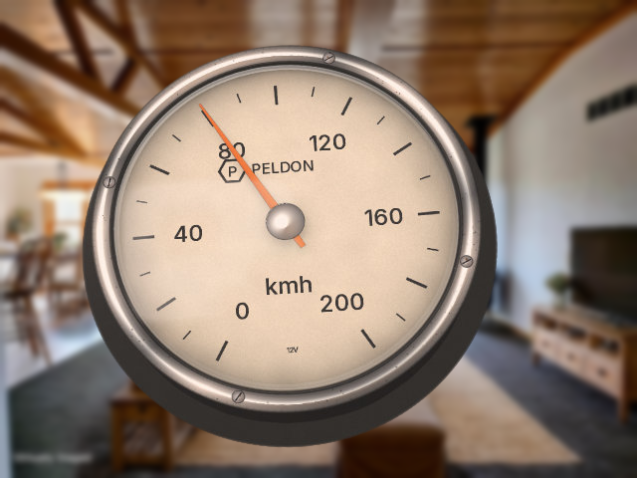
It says 80 km/h
